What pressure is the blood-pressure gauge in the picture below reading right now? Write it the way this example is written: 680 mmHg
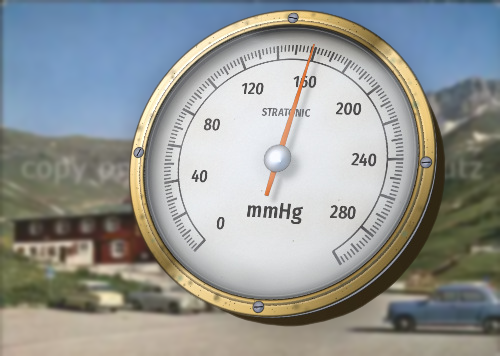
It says 160 mmHg
